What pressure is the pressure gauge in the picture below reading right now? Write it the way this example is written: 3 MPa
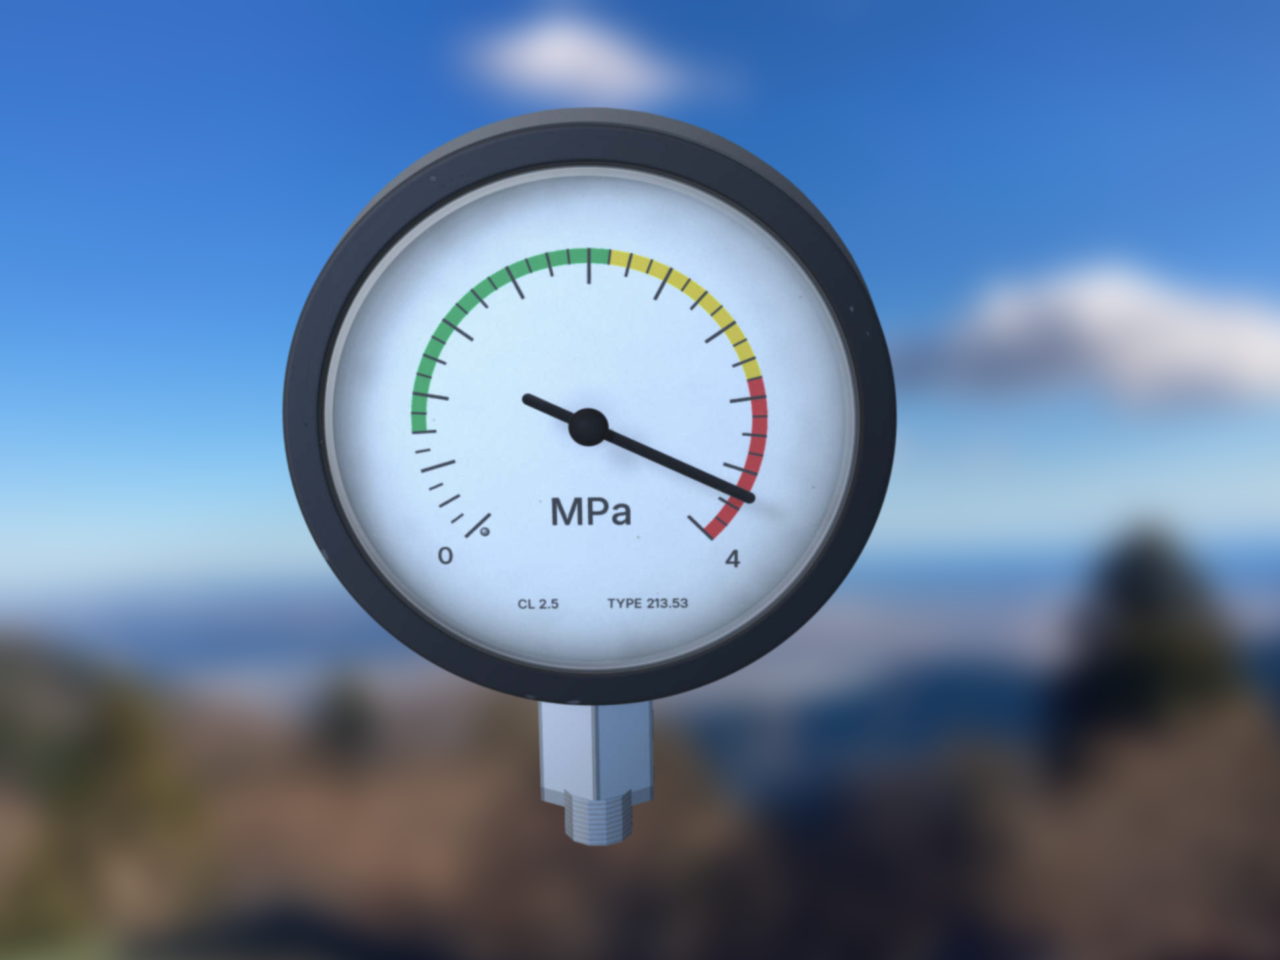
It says 3.7 MPa
